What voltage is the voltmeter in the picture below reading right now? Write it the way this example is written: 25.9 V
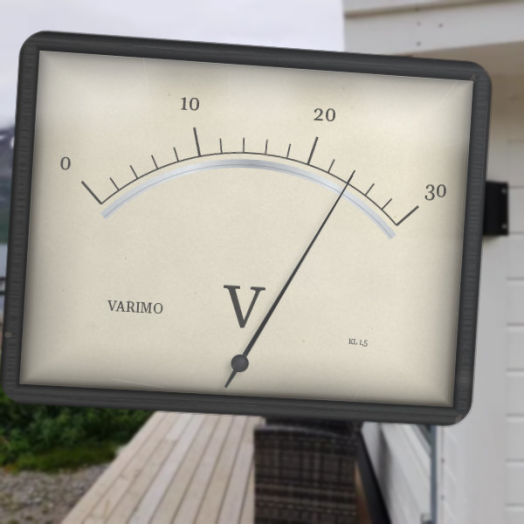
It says 24 V
